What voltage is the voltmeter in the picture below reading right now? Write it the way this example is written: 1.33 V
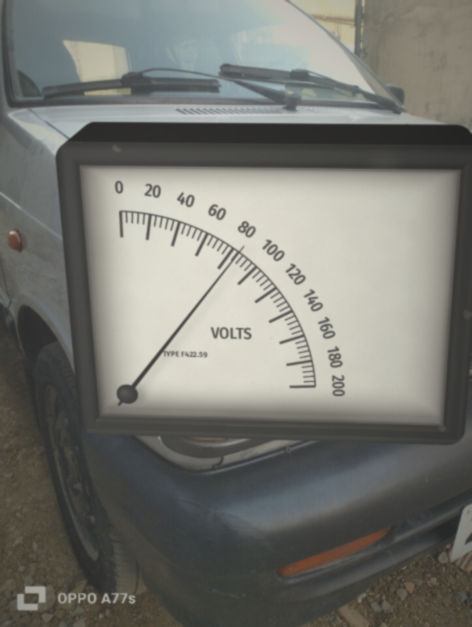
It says 84 V
